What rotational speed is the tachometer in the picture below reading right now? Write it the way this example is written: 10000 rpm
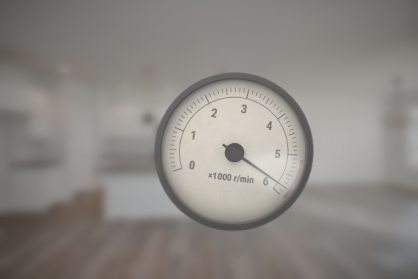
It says 5800 rpm
